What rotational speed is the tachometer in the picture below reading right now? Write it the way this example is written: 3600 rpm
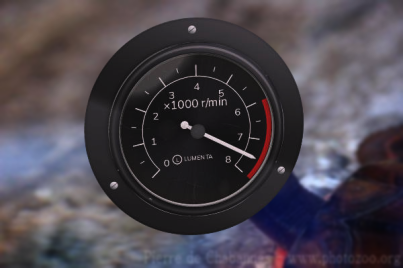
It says 7500 rpm
